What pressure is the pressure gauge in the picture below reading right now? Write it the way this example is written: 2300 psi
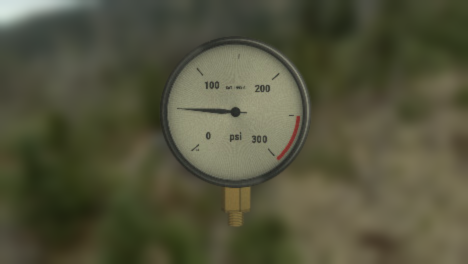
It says 50 psi
